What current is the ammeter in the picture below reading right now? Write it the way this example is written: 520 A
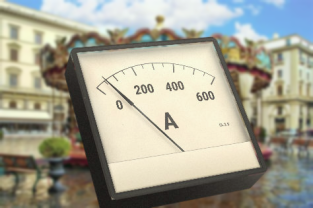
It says 50 A
